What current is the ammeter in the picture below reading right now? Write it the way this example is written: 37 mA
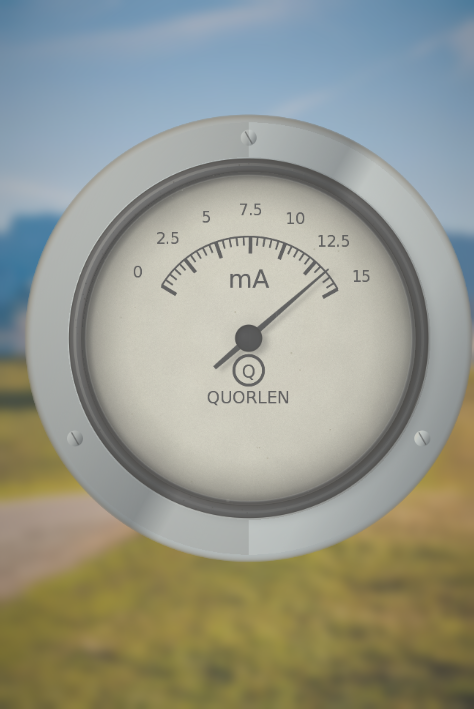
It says 13.5 mA
